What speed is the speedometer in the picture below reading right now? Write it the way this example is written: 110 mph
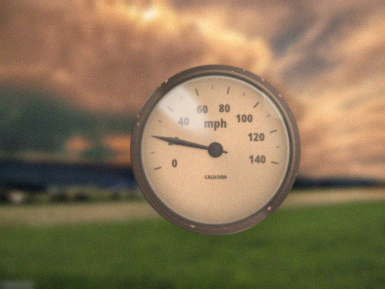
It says 20 mph
